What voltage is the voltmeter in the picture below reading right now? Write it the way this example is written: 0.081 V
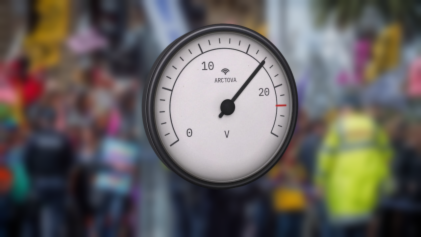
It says 17 V
